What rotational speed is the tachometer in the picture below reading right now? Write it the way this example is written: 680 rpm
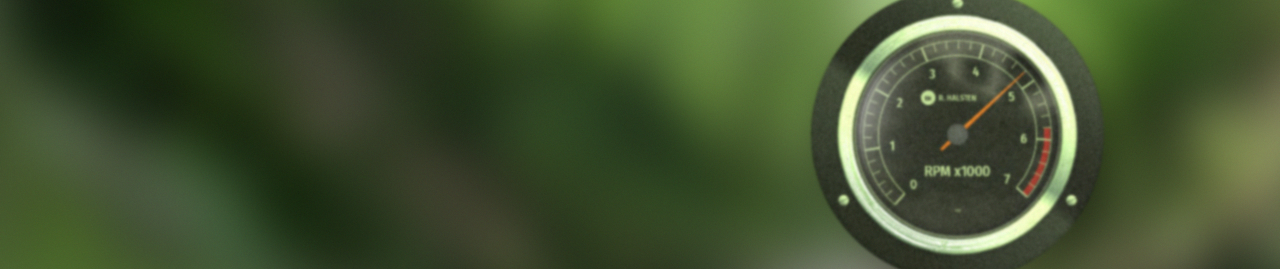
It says 4800 rpm
